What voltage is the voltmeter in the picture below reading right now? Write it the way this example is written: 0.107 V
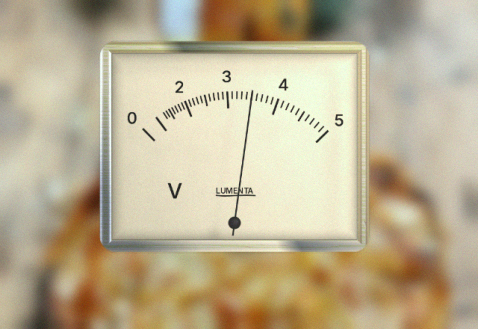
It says 3.5 V
